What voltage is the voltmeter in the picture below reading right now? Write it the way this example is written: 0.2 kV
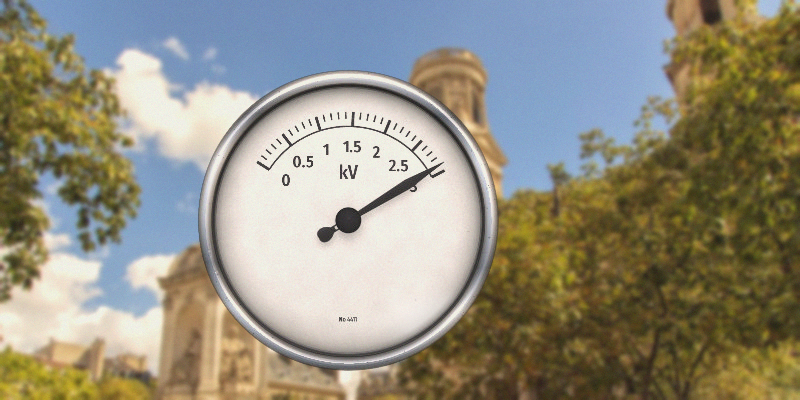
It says 2.9 kV
